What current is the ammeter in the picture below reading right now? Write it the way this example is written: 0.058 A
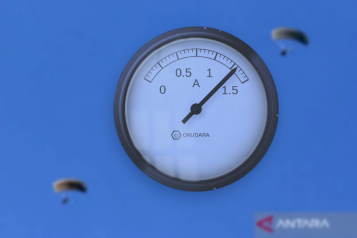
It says 1.3 A
